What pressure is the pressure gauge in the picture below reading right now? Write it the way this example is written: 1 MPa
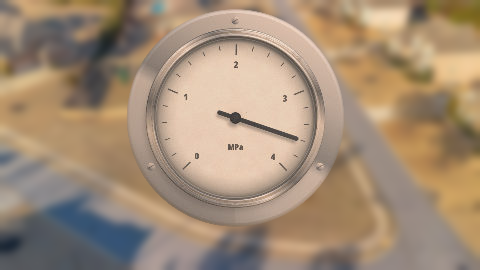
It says 3.6 MPa
